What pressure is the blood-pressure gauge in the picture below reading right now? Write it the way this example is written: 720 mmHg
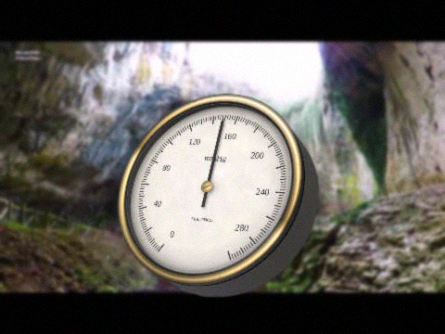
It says 150 mmHg
